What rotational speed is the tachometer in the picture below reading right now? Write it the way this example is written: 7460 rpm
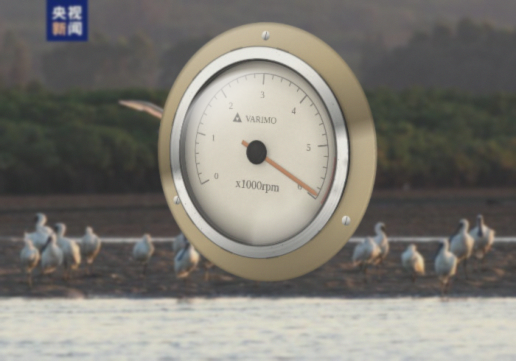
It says 5900 rpm
